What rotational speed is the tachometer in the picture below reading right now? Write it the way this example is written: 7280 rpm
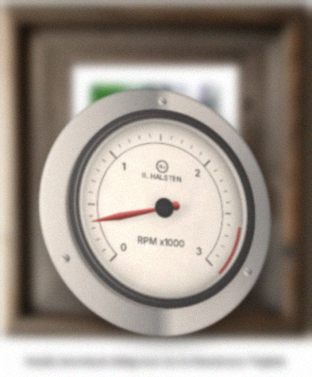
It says 350 rpm
